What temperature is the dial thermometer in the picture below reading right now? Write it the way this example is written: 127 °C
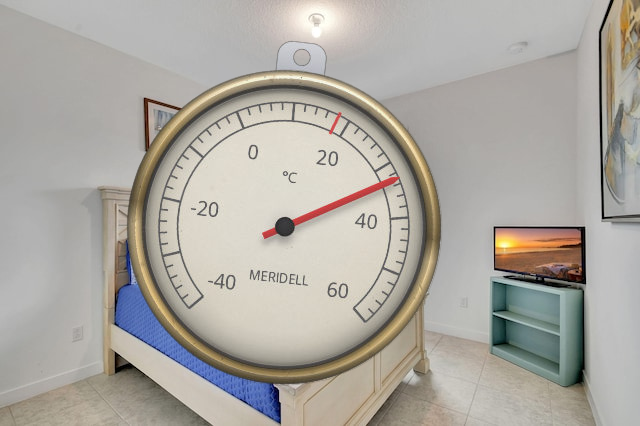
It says 33 °C
